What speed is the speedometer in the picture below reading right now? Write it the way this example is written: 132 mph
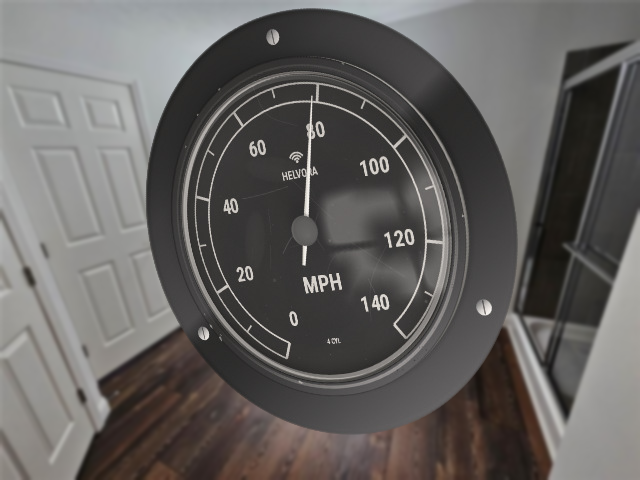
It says 80 mph
